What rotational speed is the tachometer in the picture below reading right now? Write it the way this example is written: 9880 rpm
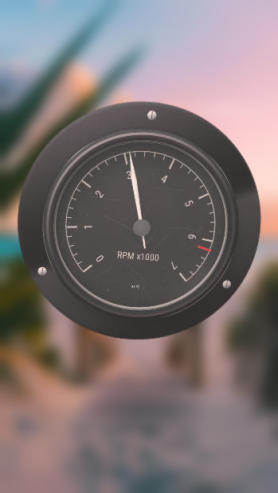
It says 3100 rpm
